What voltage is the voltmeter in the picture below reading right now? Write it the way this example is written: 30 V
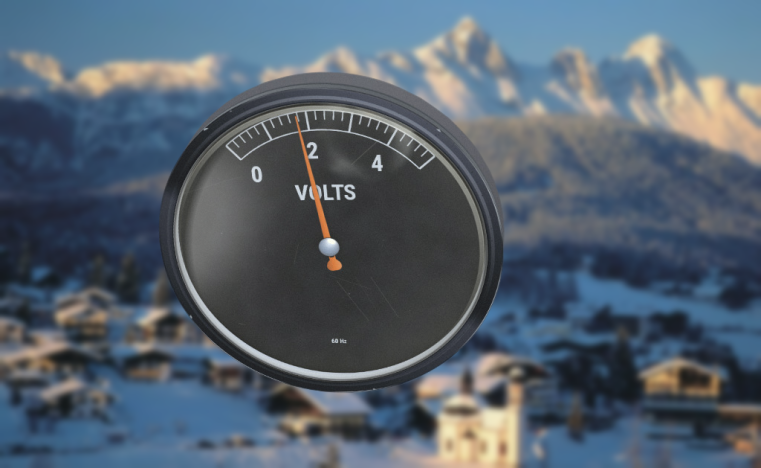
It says 1.8 V
